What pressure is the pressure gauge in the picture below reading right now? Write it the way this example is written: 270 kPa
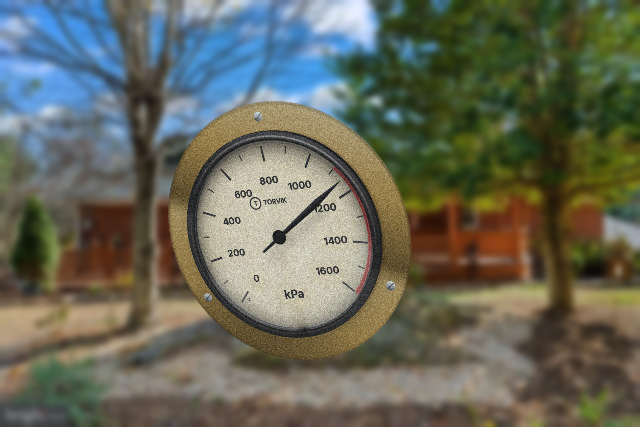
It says 1150 kPa
